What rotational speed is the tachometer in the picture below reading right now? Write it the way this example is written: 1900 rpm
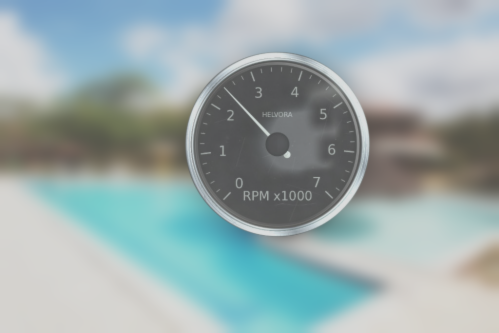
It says 2400 rpm
